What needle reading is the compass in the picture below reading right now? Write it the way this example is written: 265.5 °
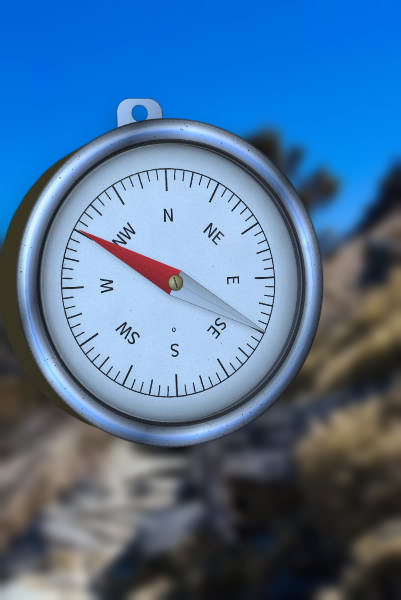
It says 300 °
